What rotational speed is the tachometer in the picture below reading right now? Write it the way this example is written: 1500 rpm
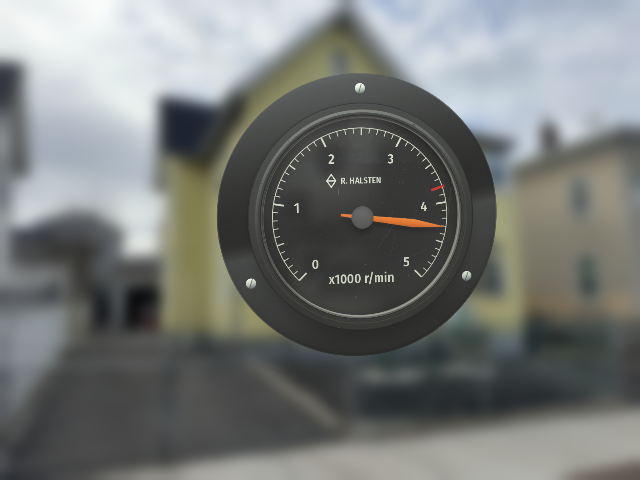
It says 4300 rpm
